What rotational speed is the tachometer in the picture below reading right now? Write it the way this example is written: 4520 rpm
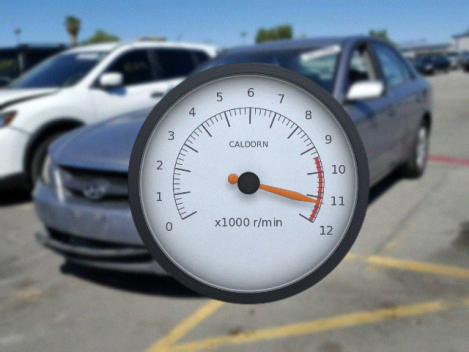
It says 11200 rpm
